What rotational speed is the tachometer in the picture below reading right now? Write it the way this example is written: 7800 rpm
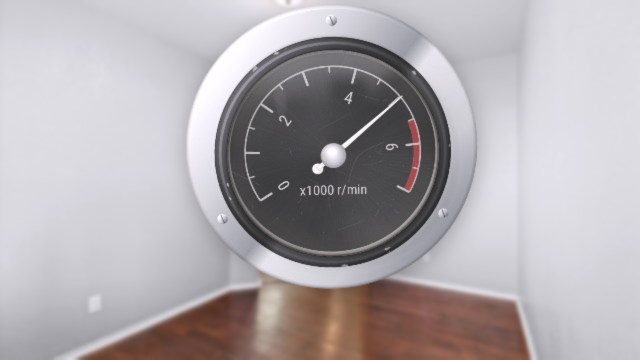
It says 5000 rpm
